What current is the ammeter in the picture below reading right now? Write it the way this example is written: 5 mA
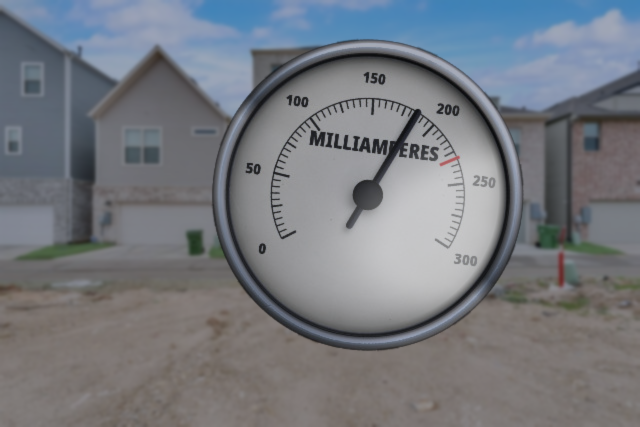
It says 185 mA
